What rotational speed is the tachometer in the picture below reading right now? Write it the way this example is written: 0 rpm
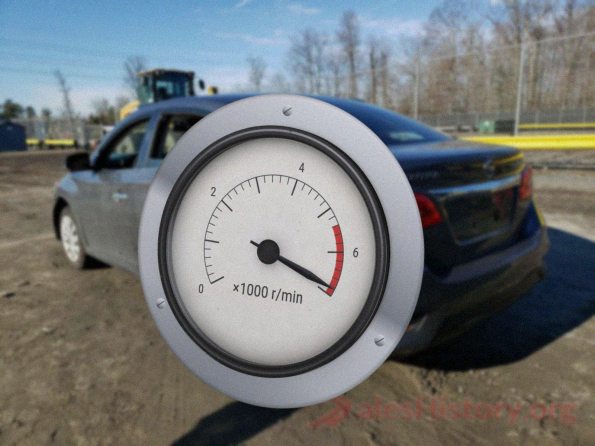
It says 6800 rpm
